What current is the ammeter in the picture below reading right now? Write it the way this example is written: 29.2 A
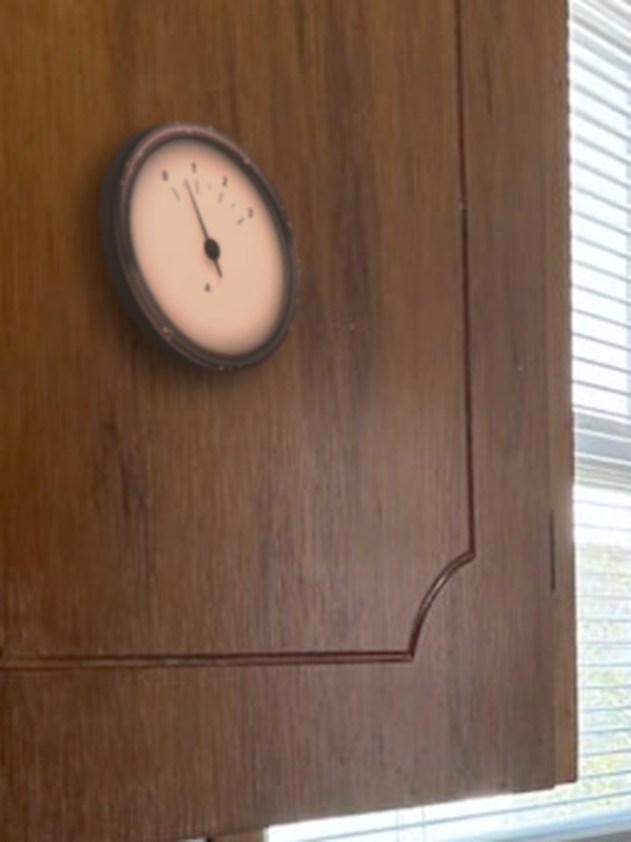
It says 0.5 A
